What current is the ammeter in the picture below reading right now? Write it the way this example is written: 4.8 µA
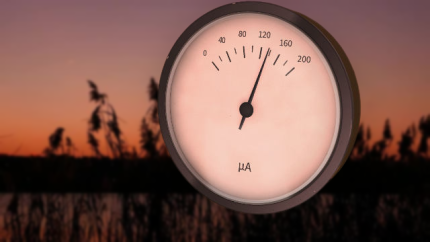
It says 140 µA
